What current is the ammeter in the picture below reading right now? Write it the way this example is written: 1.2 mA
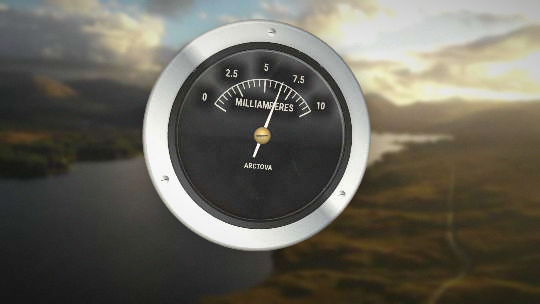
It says 6.5 mA
